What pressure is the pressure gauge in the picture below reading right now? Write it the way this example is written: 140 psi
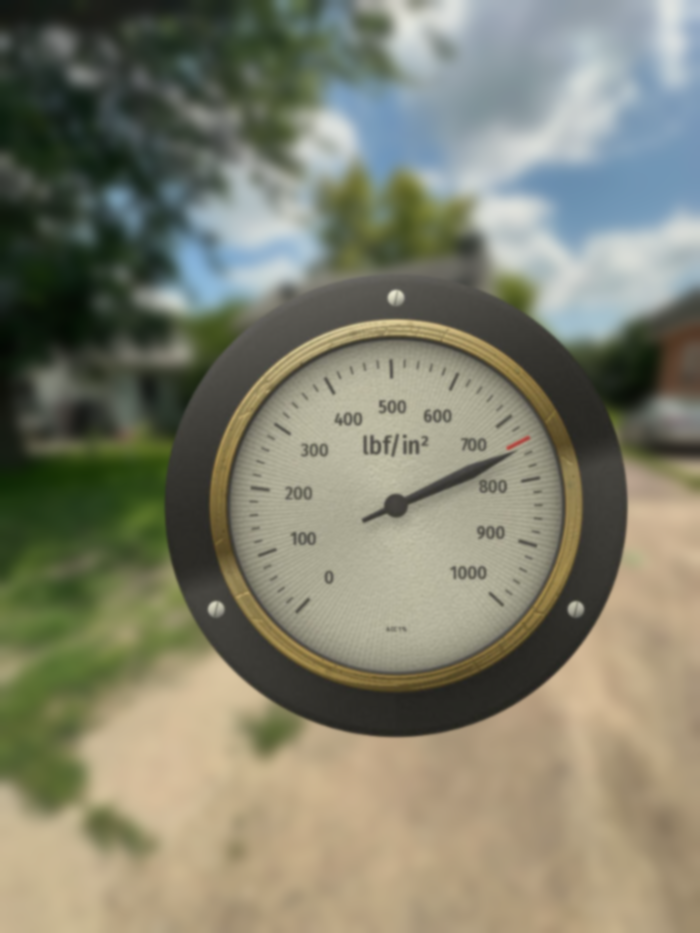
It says 750 psi
